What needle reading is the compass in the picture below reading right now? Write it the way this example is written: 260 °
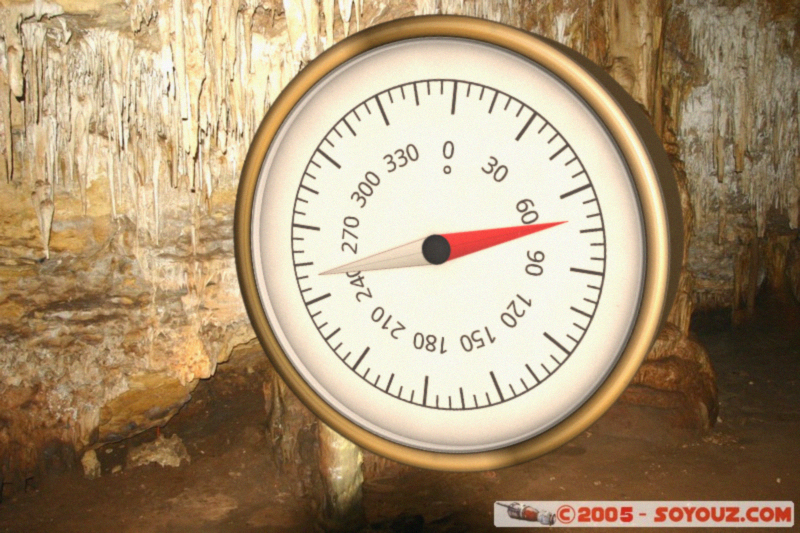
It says 70 °
